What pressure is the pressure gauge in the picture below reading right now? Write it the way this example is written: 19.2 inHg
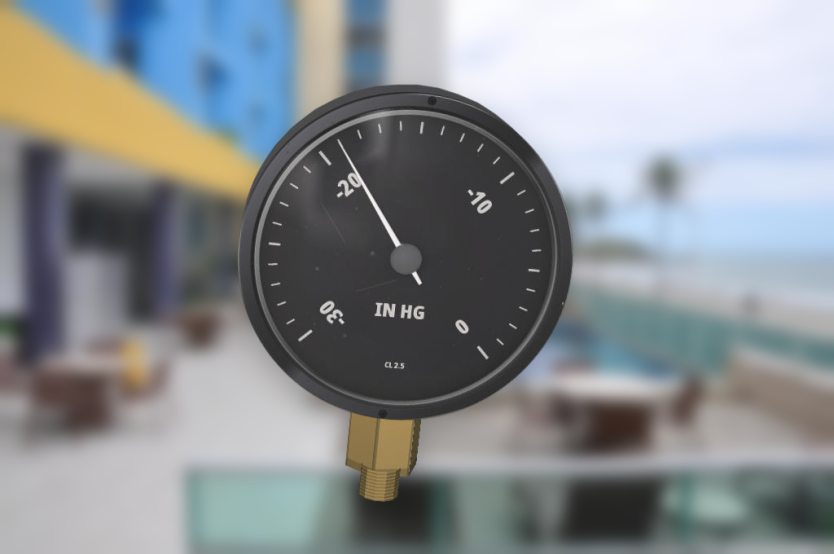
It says -19 inHg
